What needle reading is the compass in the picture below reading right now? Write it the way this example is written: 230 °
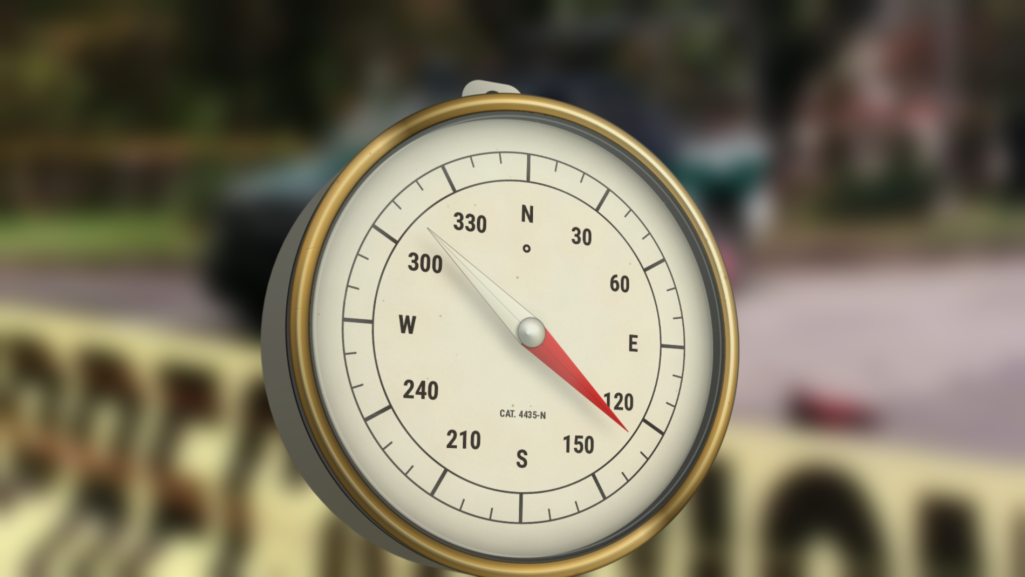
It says 130 °
